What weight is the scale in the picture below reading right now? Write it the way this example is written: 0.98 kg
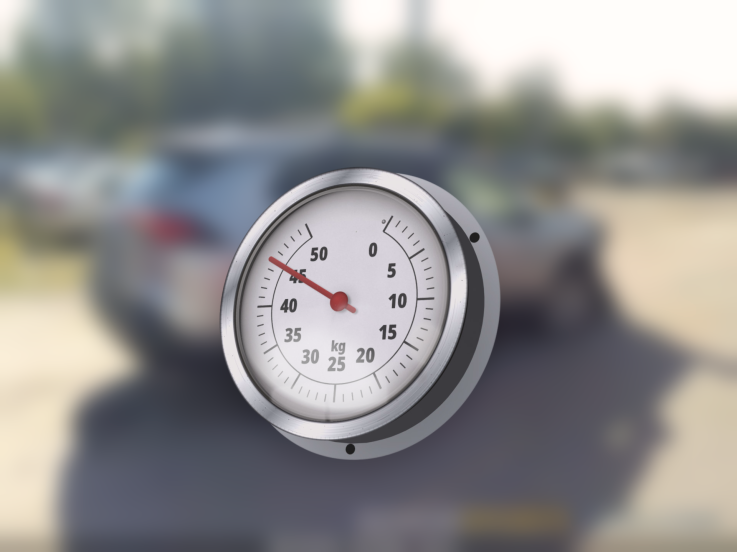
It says 45 kg
